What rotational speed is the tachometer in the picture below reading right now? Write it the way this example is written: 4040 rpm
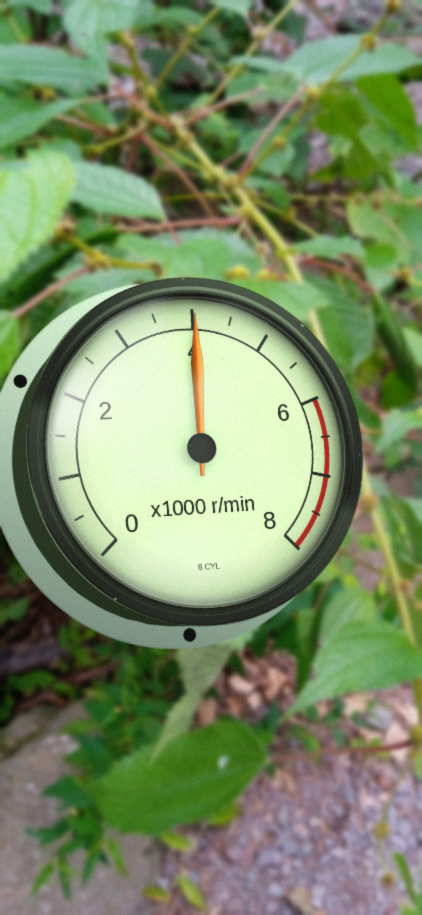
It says 4000 rpm
